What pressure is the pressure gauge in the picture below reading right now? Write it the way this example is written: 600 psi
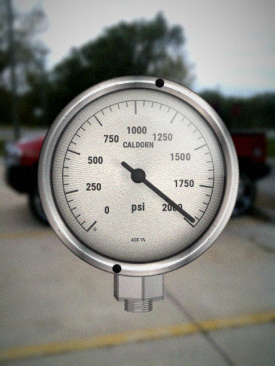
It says 1975 psi
